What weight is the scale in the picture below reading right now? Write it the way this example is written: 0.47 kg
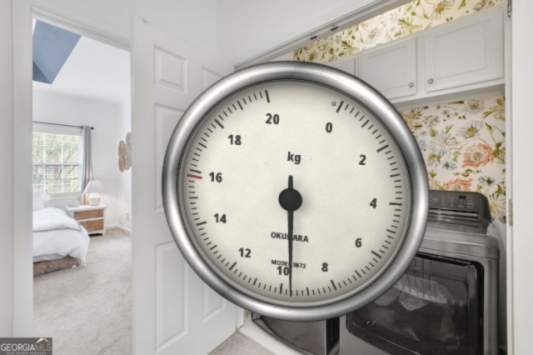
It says 9.6 kg
